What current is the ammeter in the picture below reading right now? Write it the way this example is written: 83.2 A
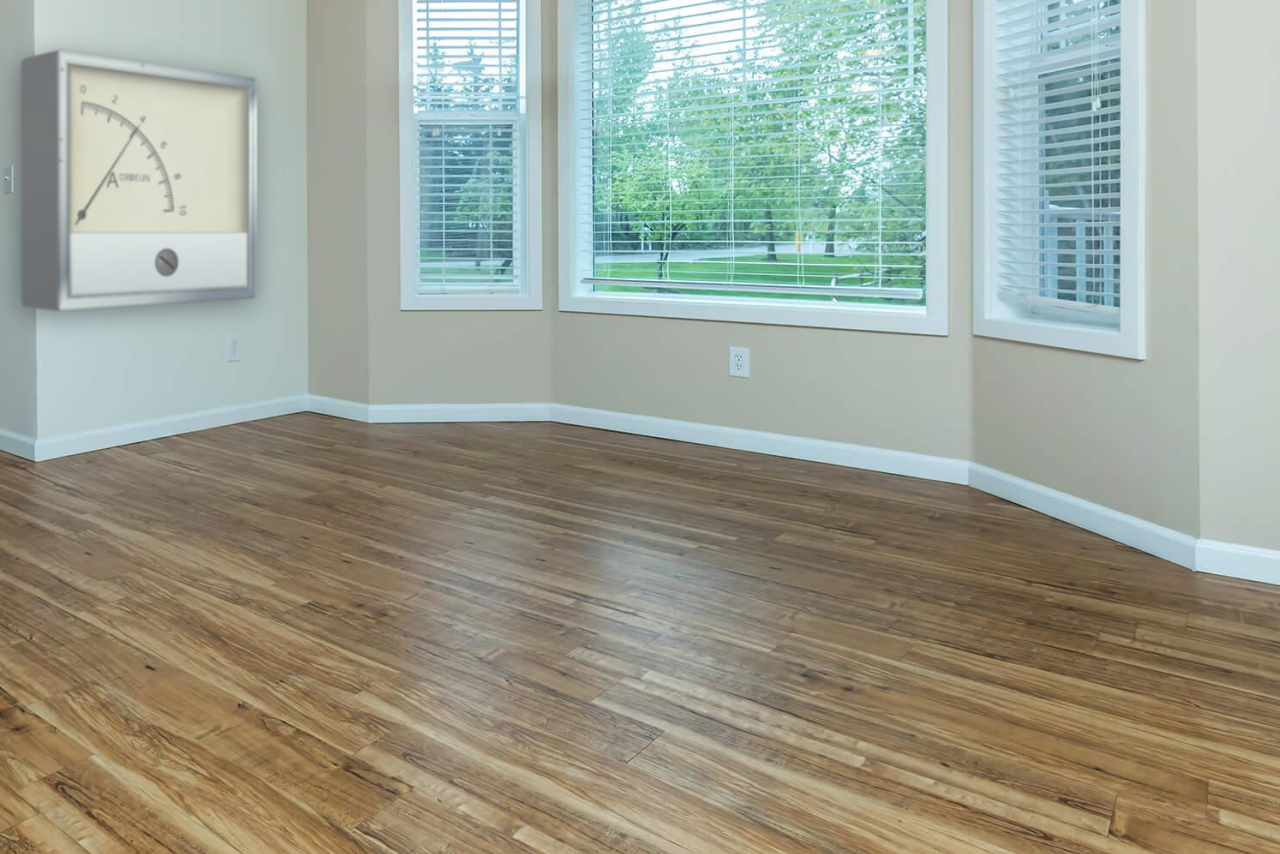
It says 4 A
